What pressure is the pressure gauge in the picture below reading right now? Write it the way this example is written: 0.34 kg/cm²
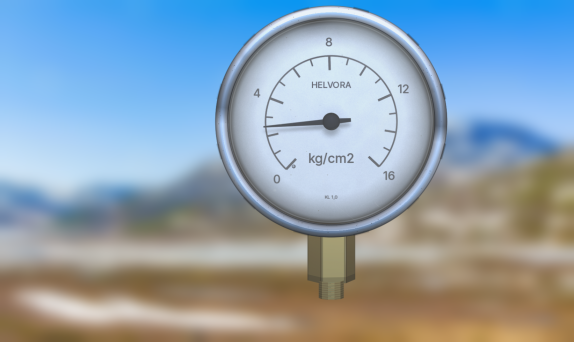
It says 2.5 kg/cm²
